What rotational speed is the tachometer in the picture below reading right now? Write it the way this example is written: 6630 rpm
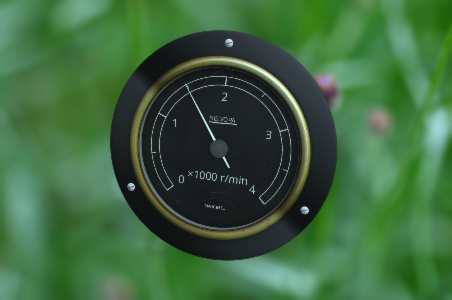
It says 1500 rpm
